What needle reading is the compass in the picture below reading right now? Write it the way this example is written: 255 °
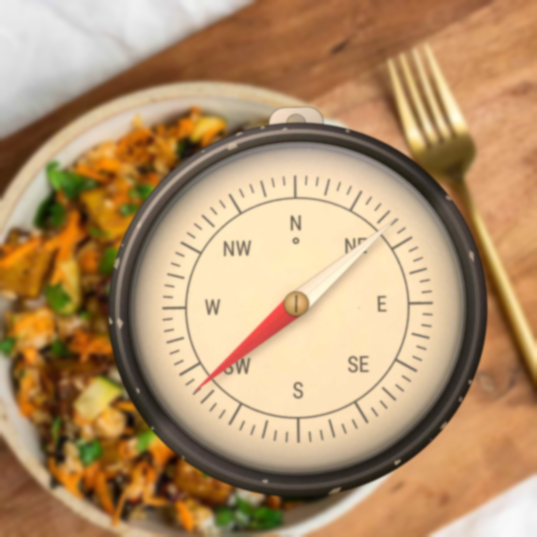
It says 230 °
